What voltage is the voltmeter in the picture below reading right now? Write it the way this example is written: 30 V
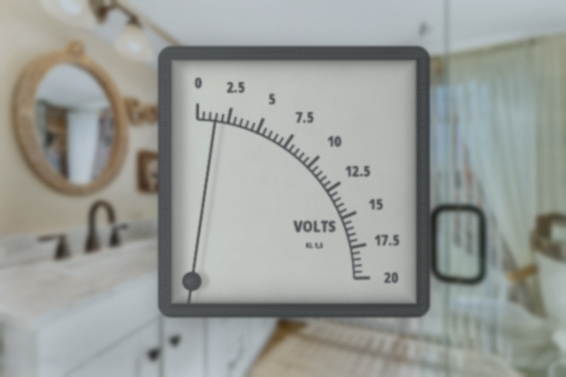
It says 1.5 V
